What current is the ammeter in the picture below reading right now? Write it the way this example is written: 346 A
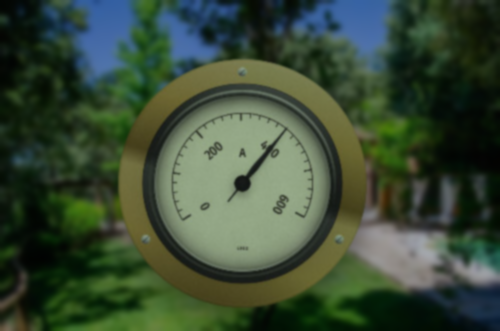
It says 400 A
